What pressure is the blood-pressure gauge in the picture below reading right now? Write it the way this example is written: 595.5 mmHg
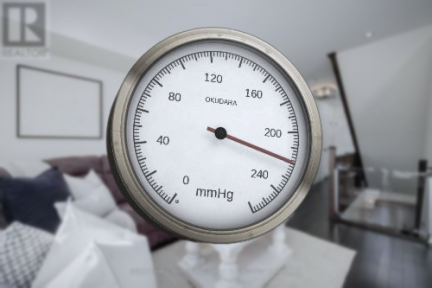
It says 220 mmHg
